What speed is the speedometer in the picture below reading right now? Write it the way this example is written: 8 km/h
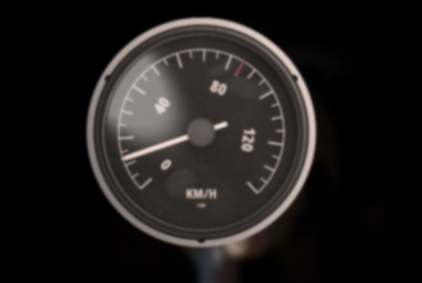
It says 12.5 km/h
